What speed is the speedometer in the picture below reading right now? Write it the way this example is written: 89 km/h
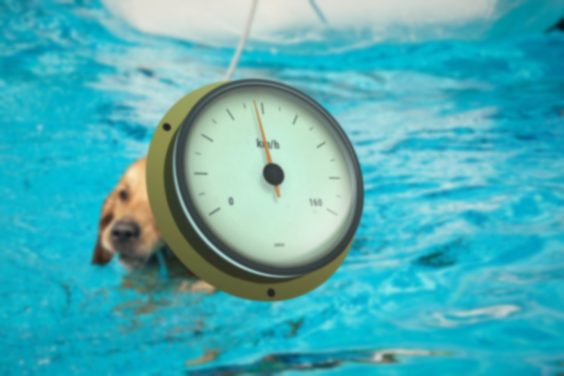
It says 75 km/h
